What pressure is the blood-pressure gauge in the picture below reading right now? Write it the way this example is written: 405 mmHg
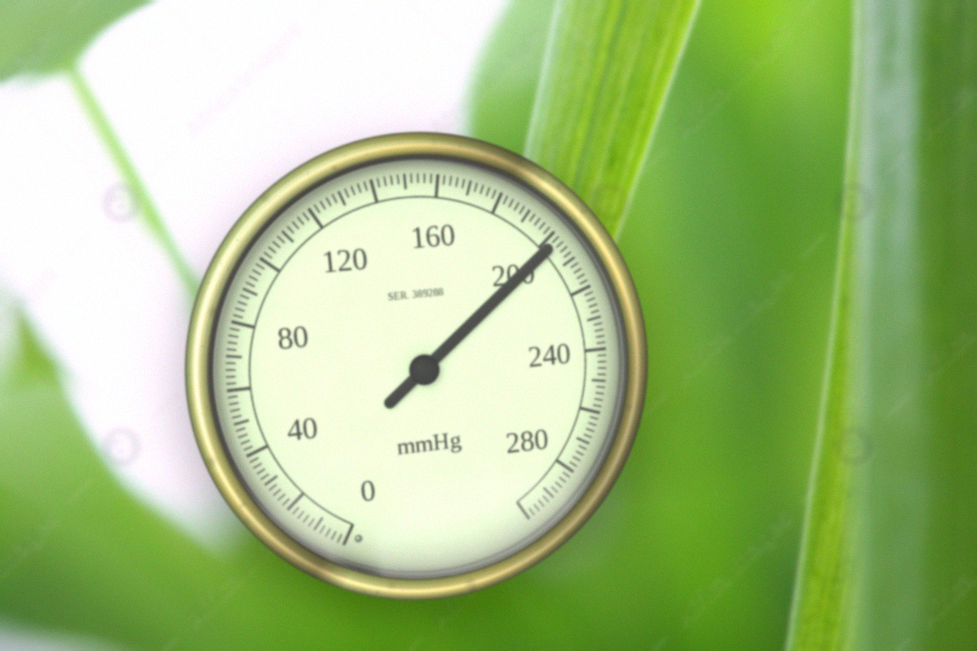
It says 202 mmHg
